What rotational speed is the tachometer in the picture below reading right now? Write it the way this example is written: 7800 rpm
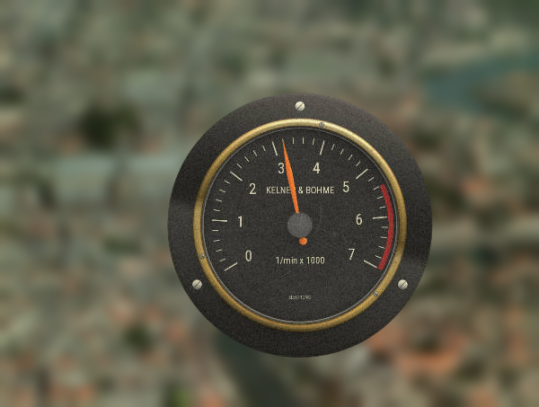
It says 3200 rpm
